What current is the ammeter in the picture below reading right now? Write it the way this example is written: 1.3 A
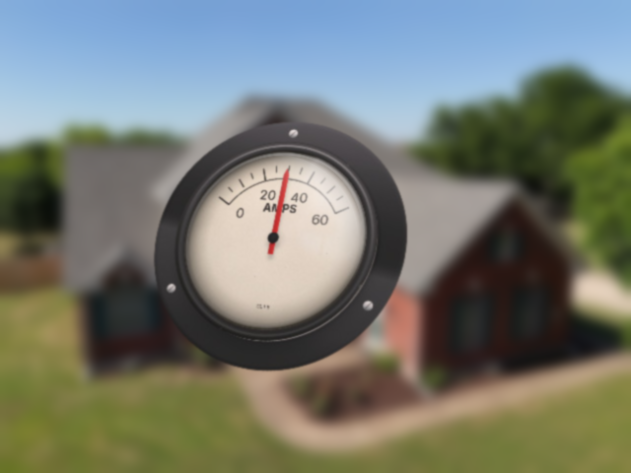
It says 30 A
